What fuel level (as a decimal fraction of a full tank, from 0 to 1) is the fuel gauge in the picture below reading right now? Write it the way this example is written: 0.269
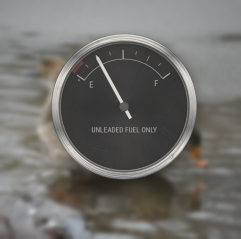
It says 0.25
